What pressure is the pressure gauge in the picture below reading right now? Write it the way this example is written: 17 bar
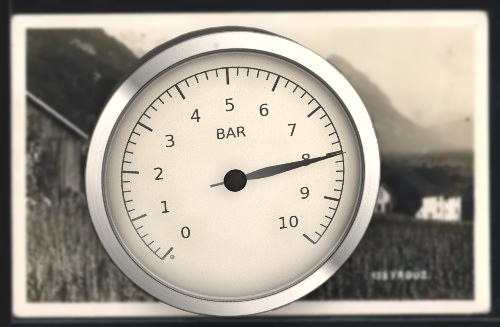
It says 8 bar
